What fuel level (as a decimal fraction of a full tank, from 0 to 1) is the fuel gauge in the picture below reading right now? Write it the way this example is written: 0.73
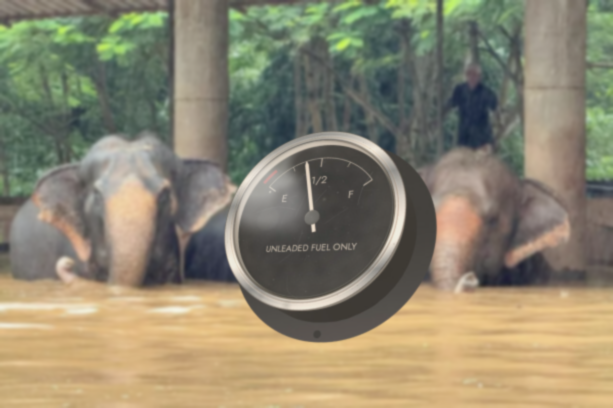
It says 0.375
